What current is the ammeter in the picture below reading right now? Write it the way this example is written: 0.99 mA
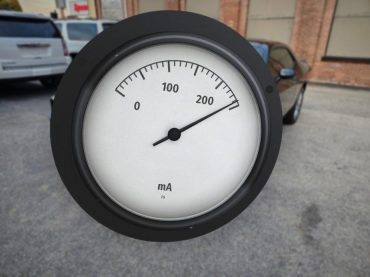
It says 240 mA
